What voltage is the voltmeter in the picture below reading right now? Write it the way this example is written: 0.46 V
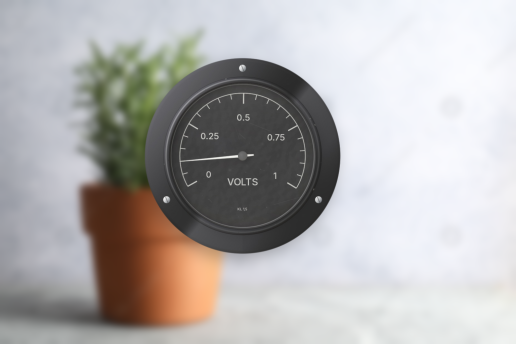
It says 0.1 V
